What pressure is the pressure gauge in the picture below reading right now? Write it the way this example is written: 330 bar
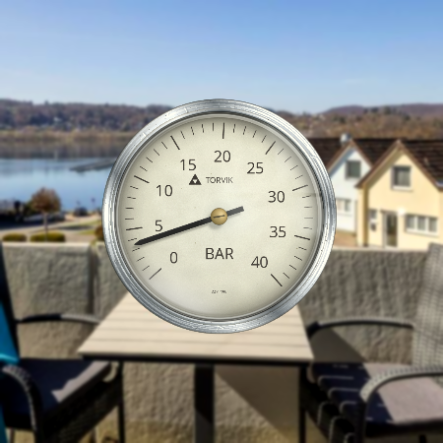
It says 3.5 bar
